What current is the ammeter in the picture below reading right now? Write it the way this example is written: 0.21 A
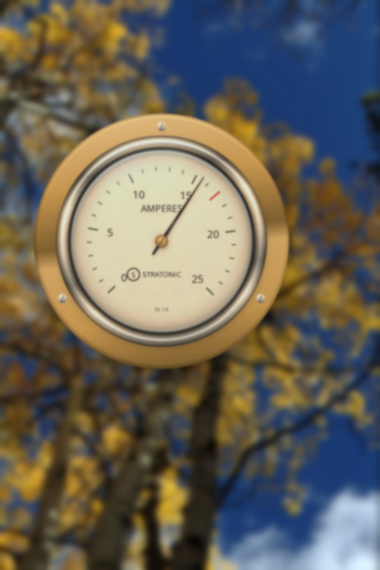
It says 15.5 A
